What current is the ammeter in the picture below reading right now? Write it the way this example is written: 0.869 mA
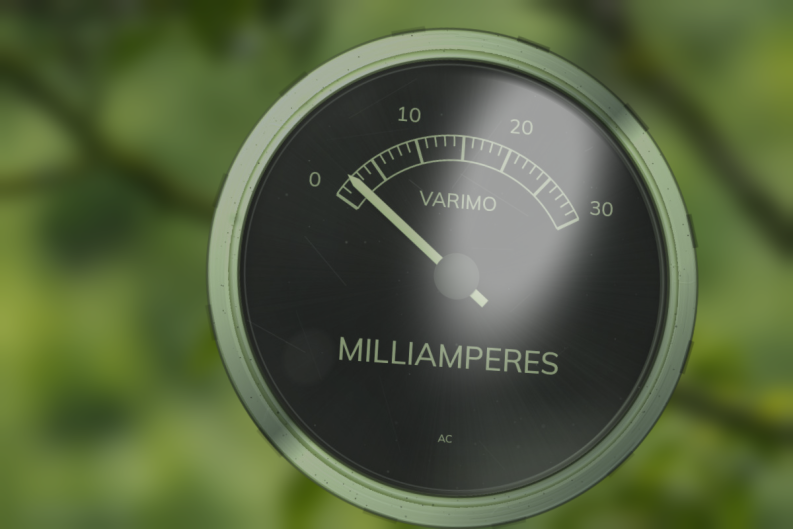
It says 2 mA
